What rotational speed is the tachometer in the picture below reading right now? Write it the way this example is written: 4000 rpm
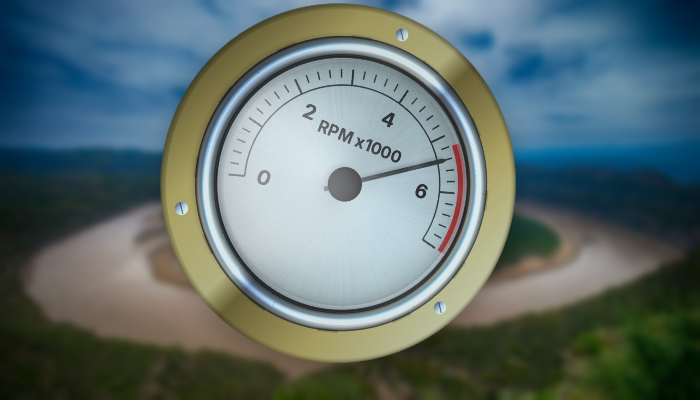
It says 5400 rpm
